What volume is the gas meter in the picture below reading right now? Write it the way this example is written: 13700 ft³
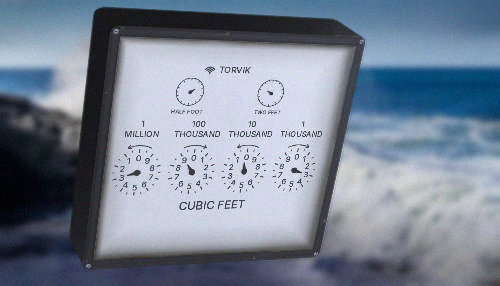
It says 290300 ft³
